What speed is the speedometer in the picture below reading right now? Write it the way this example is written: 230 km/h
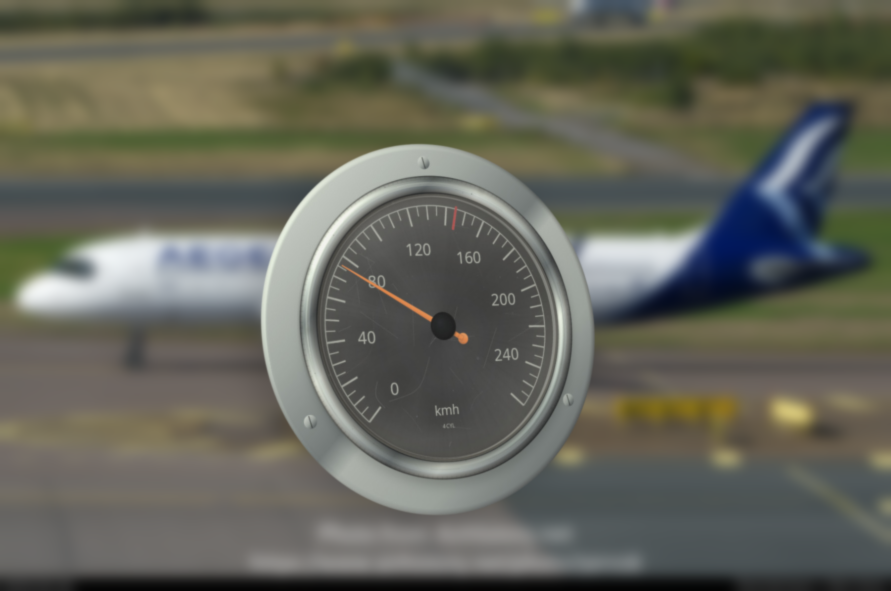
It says 75 km/h
